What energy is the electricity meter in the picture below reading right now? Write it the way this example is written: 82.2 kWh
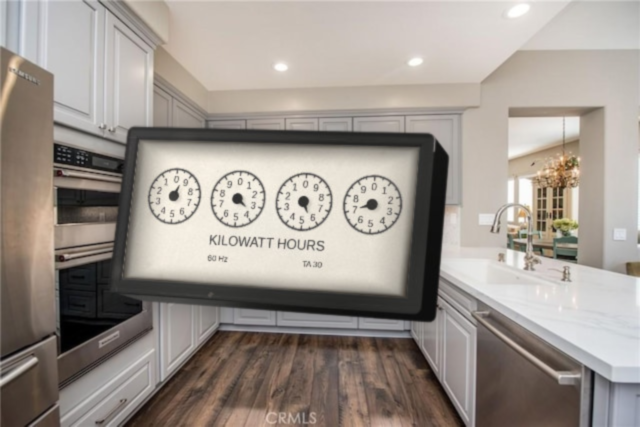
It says 9357 kWh
